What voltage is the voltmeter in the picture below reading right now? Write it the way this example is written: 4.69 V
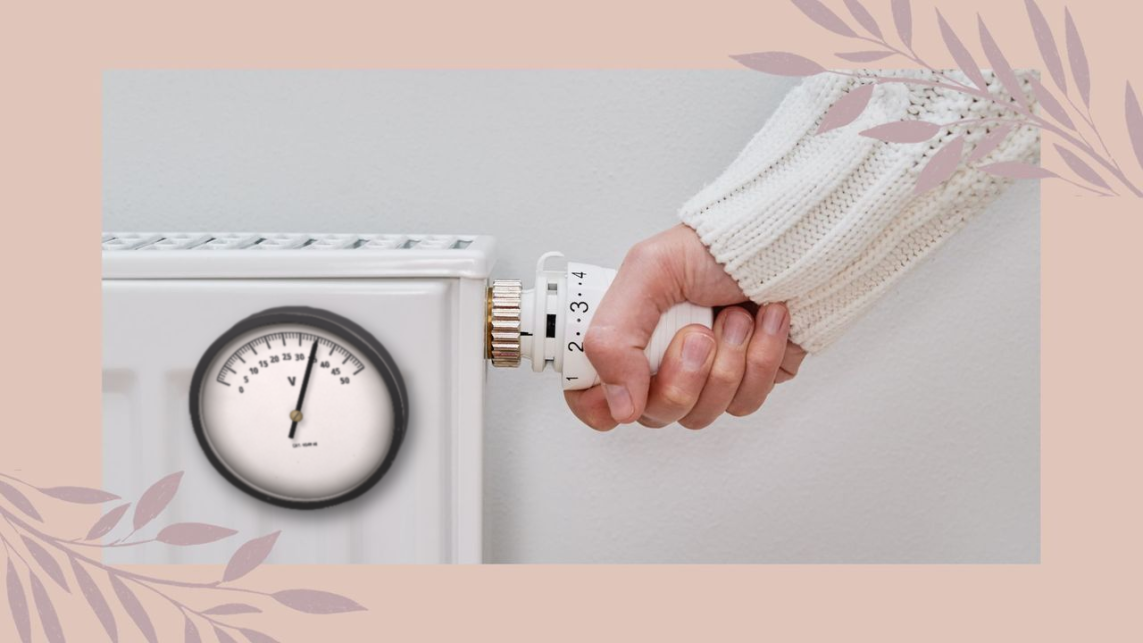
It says 35 V
